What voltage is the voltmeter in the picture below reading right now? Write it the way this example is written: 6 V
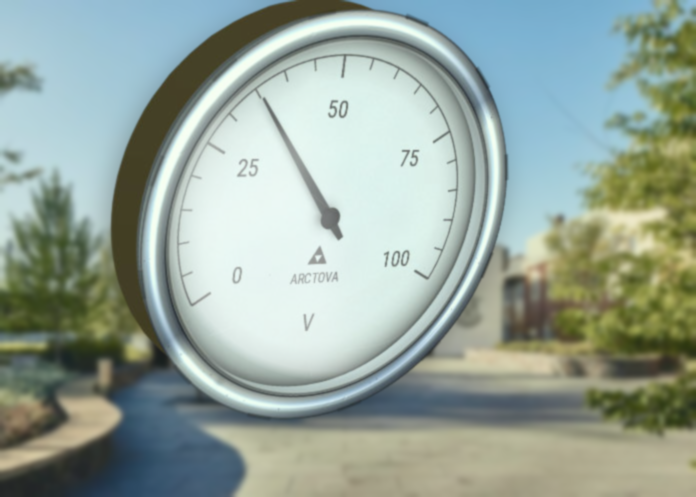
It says 35 V
